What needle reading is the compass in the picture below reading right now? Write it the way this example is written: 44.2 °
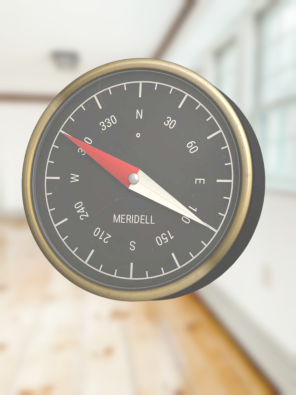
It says 300 °
